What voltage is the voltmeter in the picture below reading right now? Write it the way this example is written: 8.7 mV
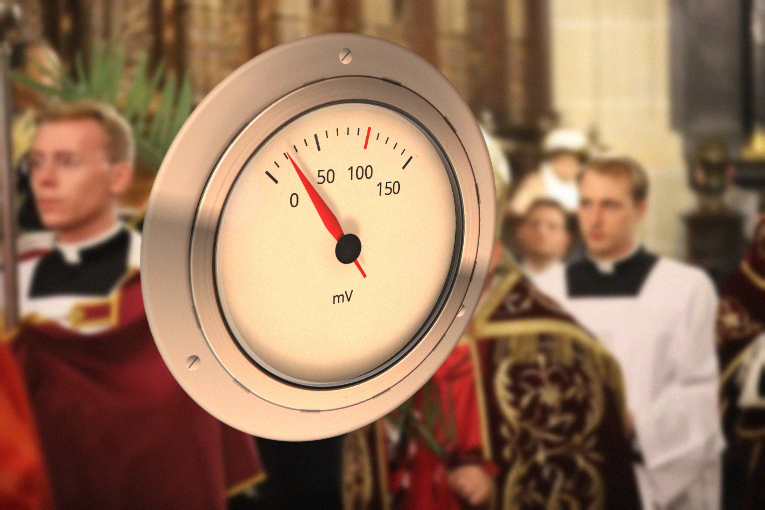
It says 20 mV
